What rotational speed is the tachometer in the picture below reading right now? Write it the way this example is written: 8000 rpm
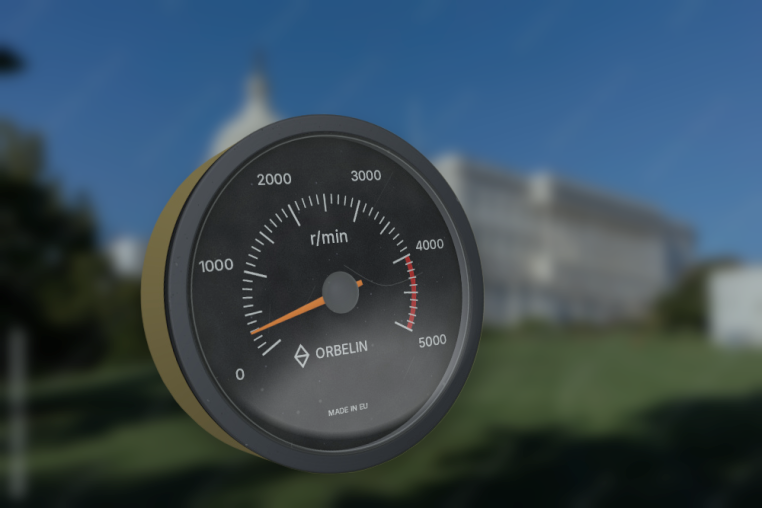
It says 300 rpm
